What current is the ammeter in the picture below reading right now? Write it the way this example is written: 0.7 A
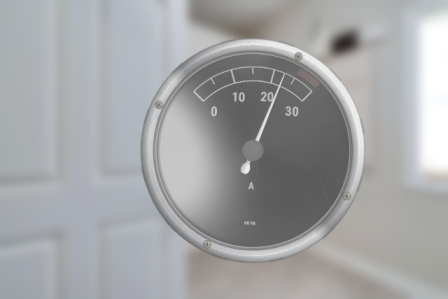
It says 22.5 A
